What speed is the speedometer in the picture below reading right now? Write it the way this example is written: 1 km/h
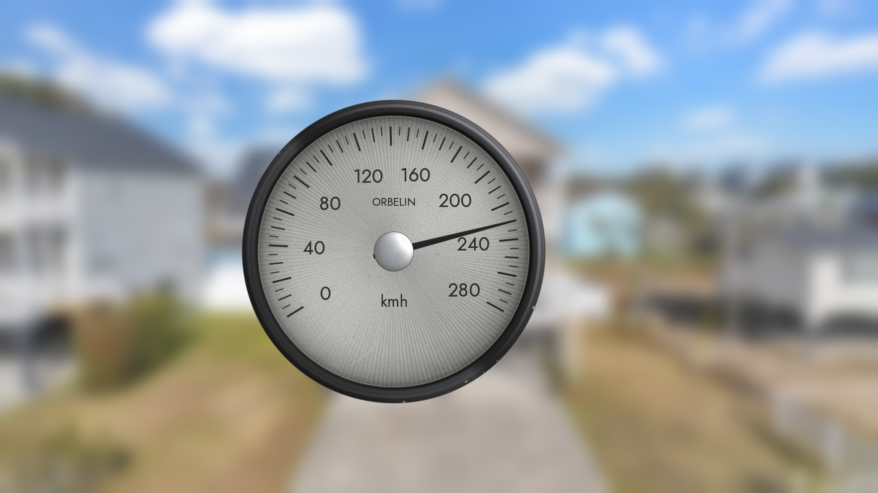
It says 230 km/h
